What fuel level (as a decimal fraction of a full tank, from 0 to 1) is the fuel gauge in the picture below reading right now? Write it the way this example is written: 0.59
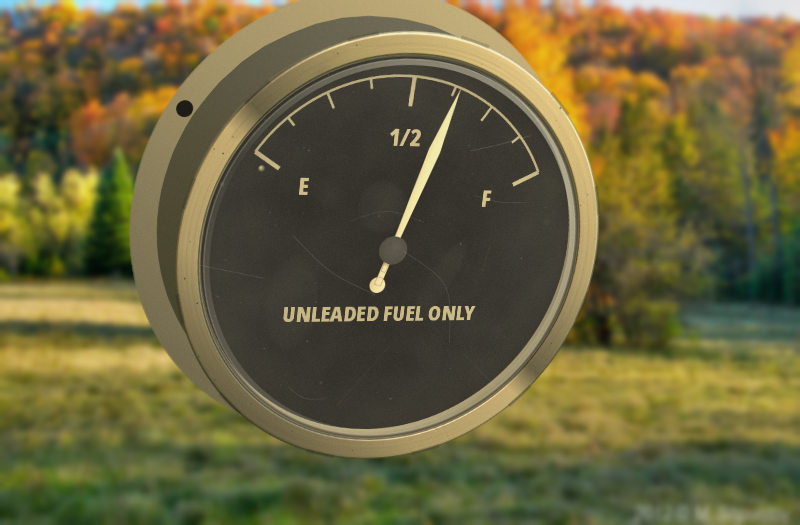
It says 0.625
